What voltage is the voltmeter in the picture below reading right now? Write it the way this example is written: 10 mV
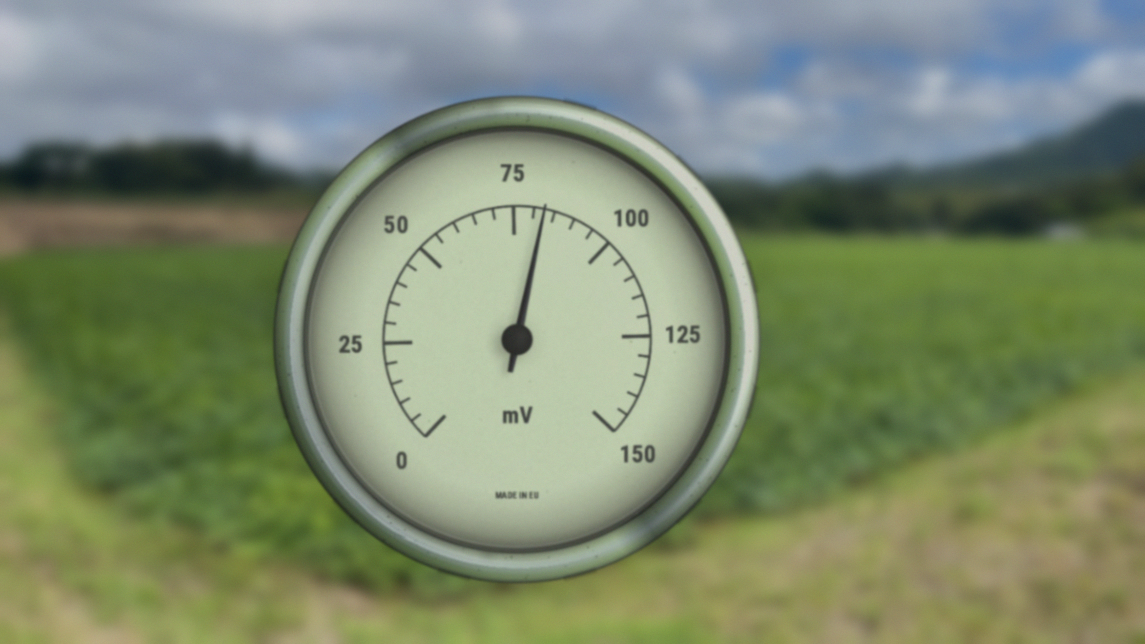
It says 82.5 mV
